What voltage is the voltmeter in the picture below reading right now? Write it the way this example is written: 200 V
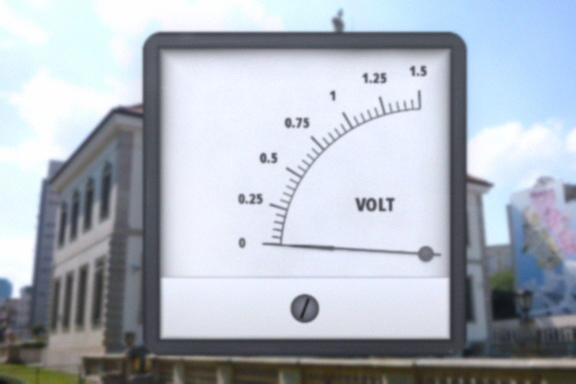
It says 0 V
